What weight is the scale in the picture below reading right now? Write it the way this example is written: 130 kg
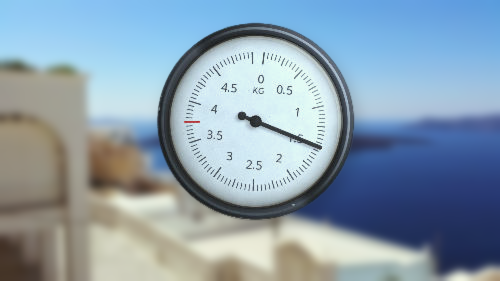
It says 1.5 kg
